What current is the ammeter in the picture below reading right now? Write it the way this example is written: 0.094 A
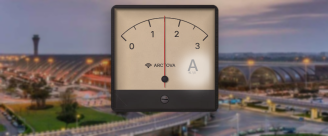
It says 1.5 A
